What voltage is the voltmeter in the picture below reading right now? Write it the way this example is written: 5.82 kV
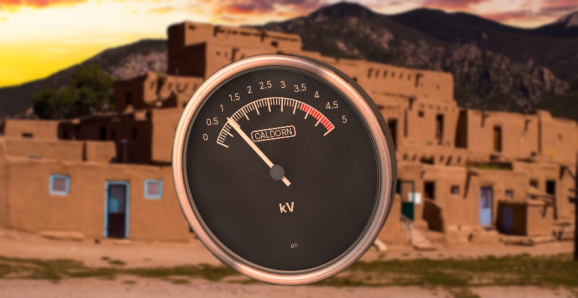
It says 1 kV
